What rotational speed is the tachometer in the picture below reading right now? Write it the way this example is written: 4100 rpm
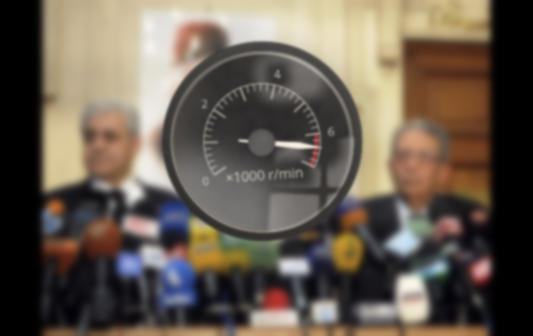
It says 6400 rpm
